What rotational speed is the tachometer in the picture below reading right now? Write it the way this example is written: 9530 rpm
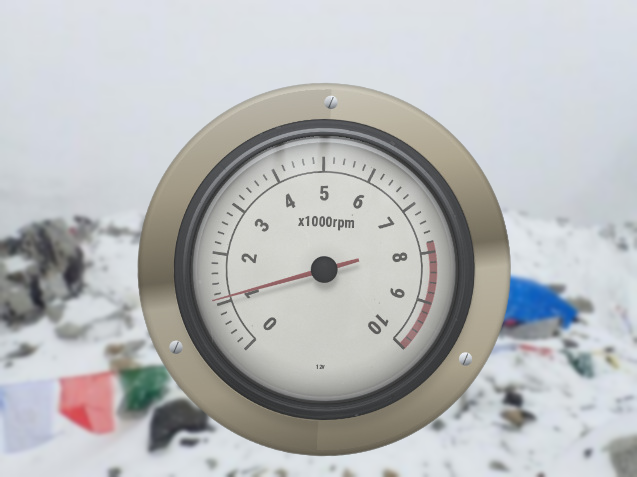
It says 1100 rpm
